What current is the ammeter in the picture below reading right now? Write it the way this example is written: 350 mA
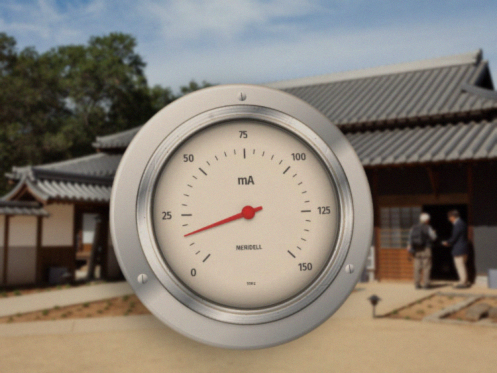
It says 15 mA
